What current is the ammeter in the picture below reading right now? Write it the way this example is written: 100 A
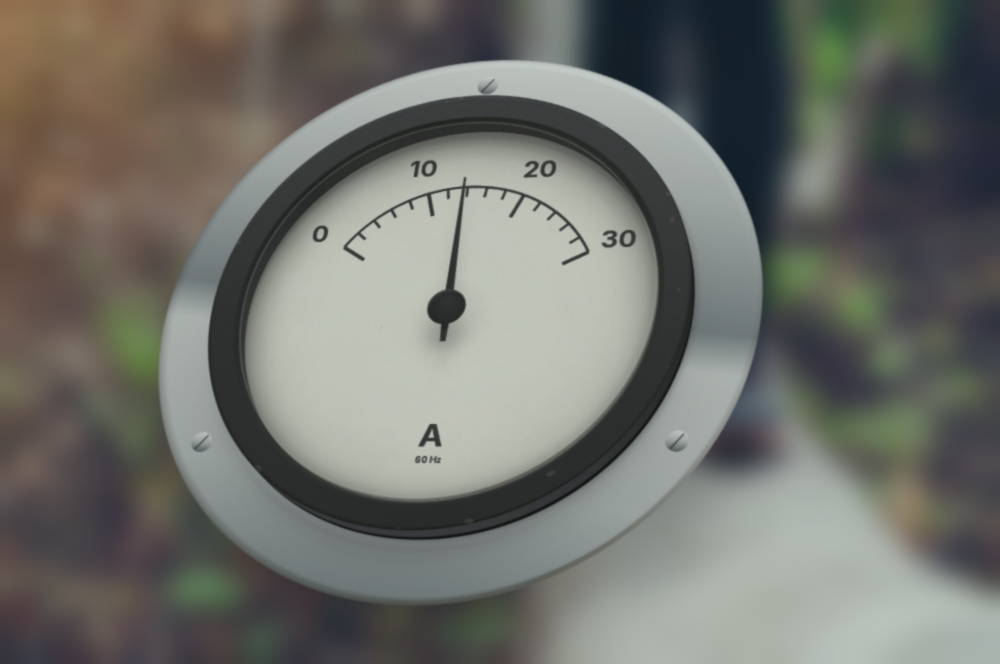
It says 14 A
